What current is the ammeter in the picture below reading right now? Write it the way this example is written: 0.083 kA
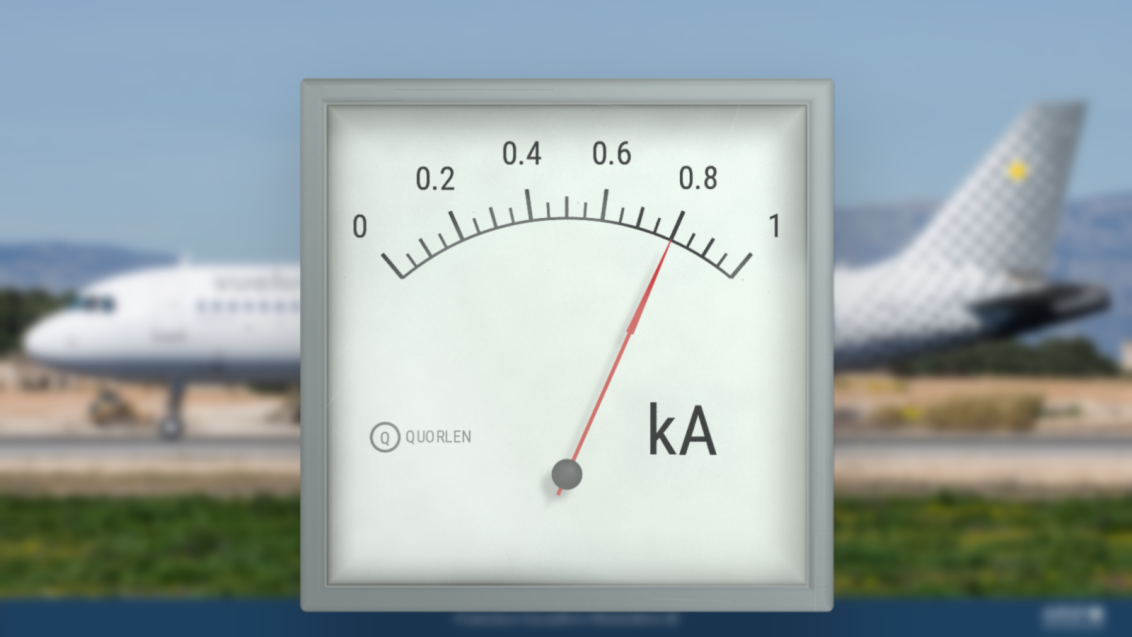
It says 0.8 kA
